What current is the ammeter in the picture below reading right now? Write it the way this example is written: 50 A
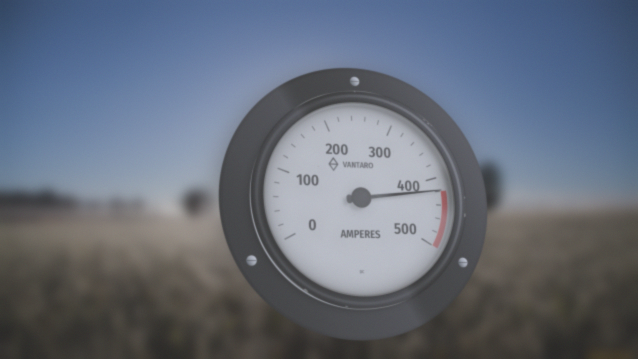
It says 420 A
